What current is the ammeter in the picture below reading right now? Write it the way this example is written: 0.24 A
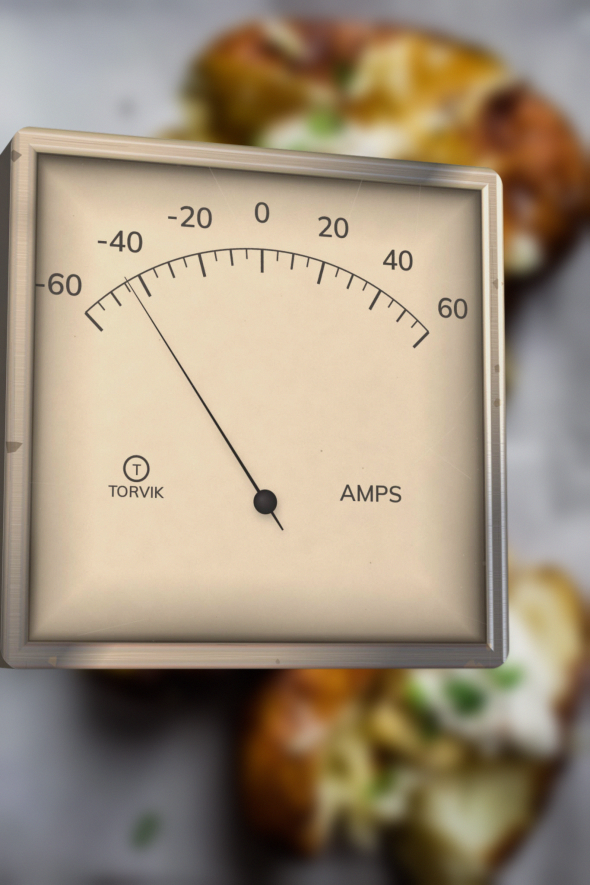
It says -45 A
